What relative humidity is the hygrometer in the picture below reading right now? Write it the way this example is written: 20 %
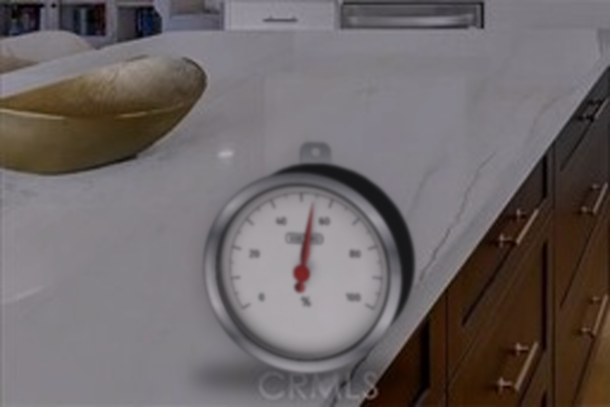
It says 55 %
